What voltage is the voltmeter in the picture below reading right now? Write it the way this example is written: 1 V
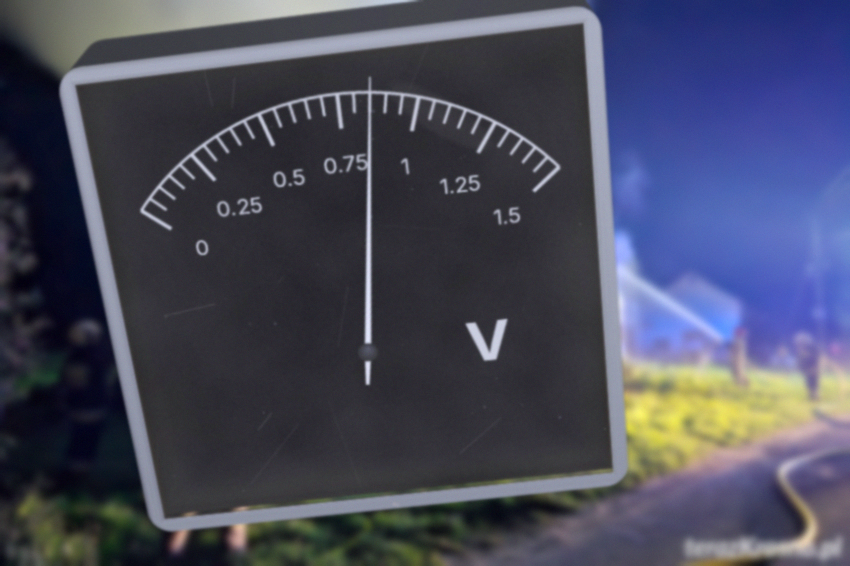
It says 0.85 V
